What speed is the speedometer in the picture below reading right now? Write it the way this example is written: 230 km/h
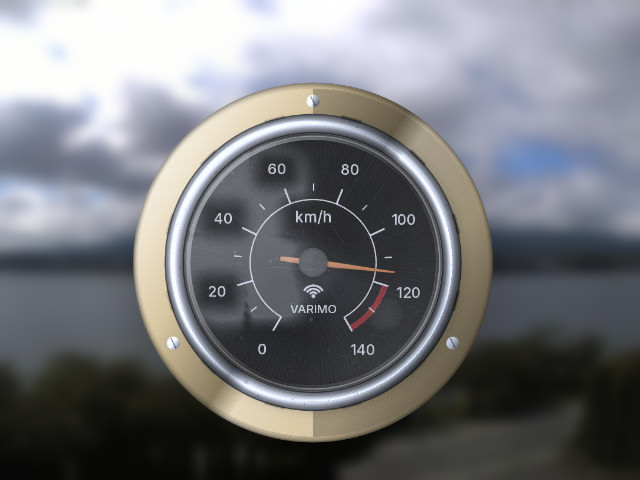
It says 115 km/h
